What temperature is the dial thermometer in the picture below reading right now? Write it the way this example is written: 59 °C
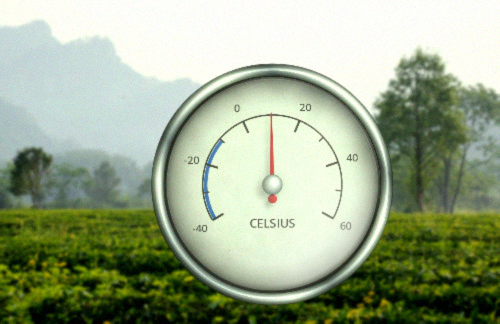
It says 10 °C
